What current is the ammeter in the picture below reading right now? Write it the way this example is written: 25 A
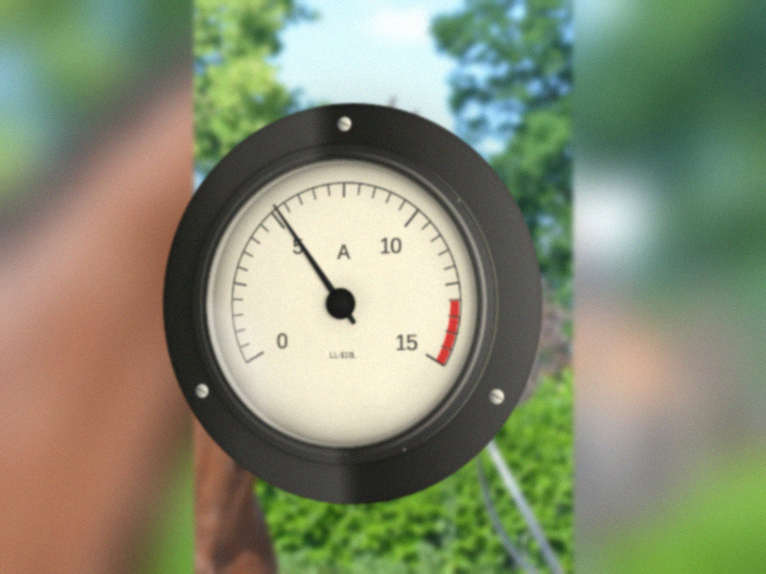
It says 5.25 A
